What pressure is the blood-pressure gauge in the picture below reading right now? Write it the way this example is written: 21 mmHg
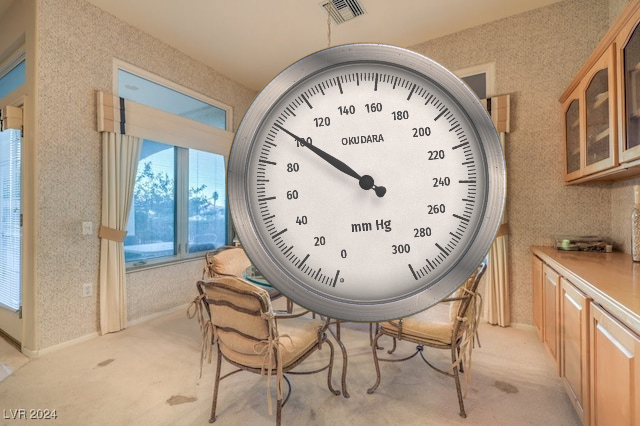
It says 100 mmHg
